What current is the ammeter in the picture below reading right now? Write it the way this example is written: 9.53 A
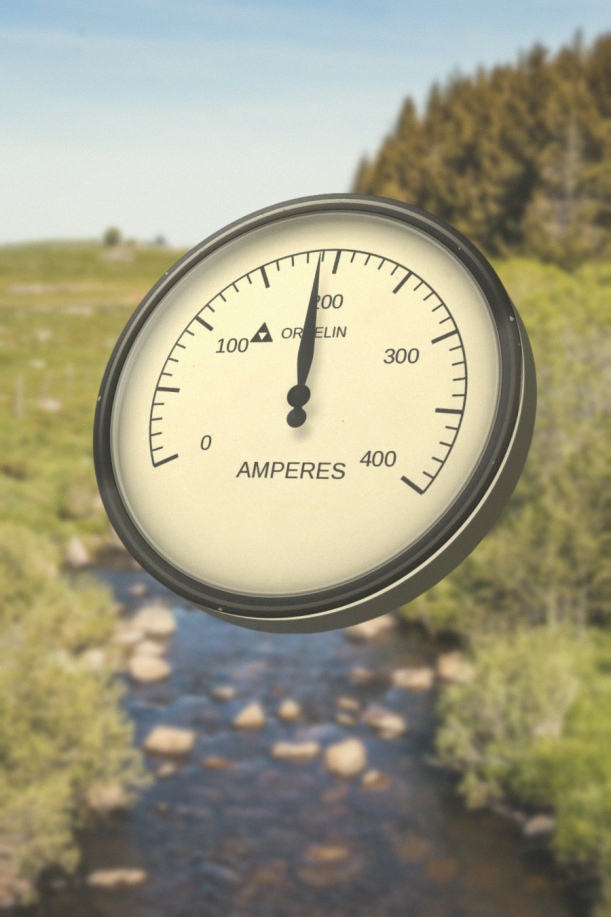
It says 190 A
